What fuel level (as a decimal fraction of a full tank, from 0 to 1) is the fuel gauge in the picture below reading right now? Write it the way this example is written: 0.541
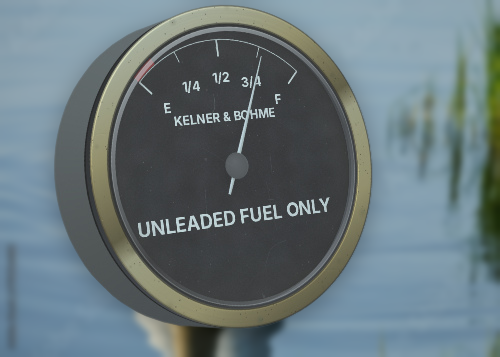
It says 0.75
